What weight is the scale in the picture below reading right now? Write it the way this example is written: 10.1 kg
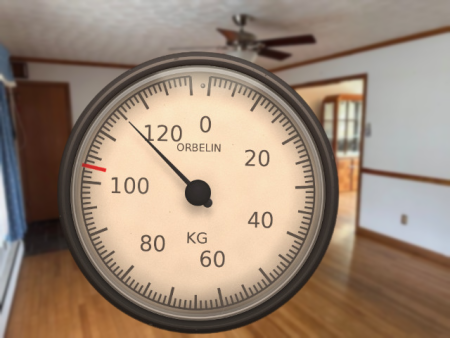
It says 115 kg
